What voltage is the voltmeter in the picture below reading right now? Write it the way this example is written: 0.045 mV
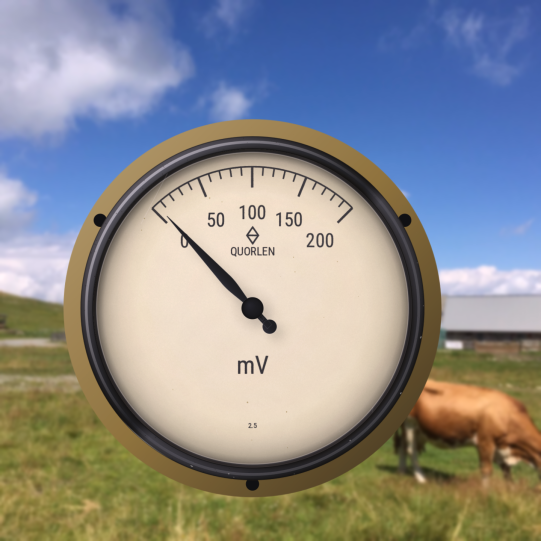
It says 5 mV
